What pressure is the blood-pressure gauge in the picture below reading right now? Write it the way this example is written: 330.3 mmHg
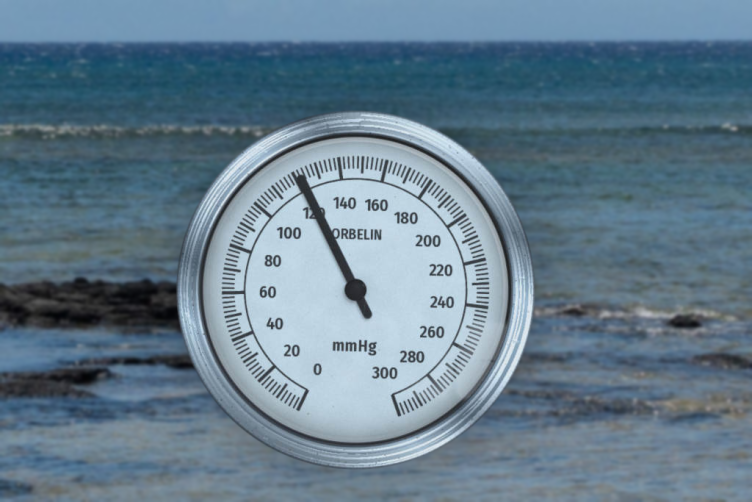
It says 122 mmHg
